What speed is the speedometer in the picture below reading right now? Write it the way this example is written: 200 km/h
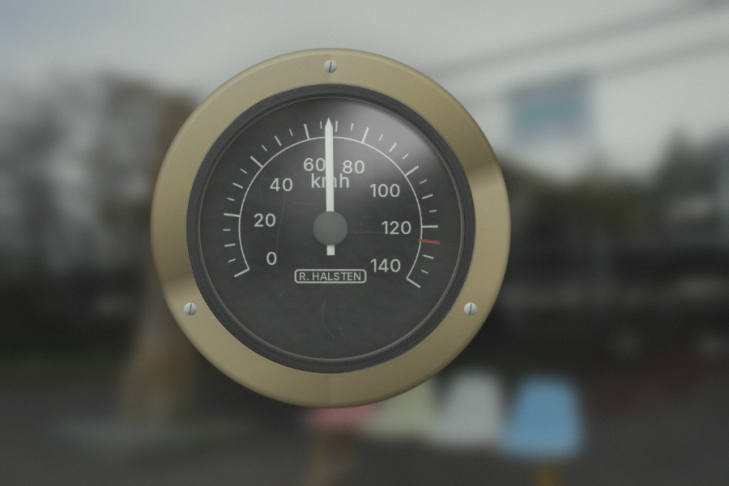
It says 67.5 km/h
